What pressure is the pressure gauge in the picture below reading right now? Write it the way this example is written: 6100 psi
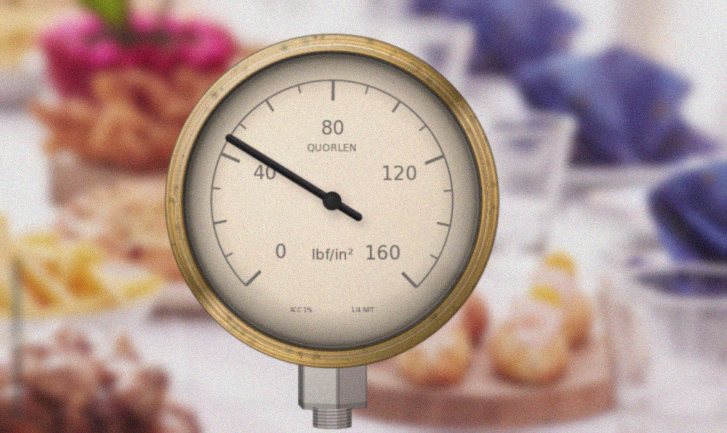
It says 45 psi
